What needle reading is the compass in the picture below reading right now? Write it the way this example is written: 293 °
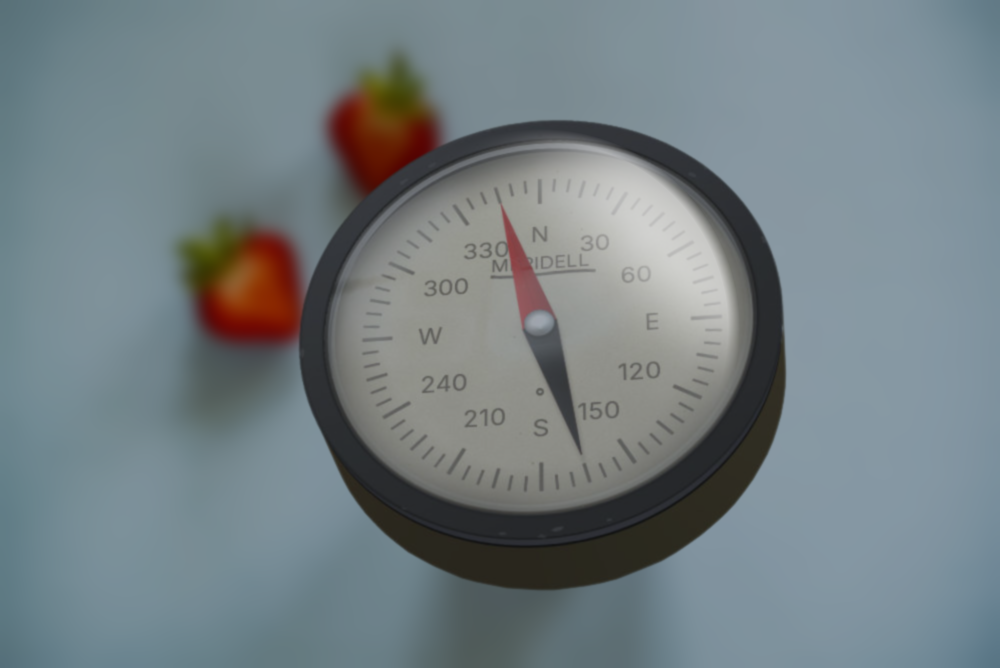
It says 345 °
